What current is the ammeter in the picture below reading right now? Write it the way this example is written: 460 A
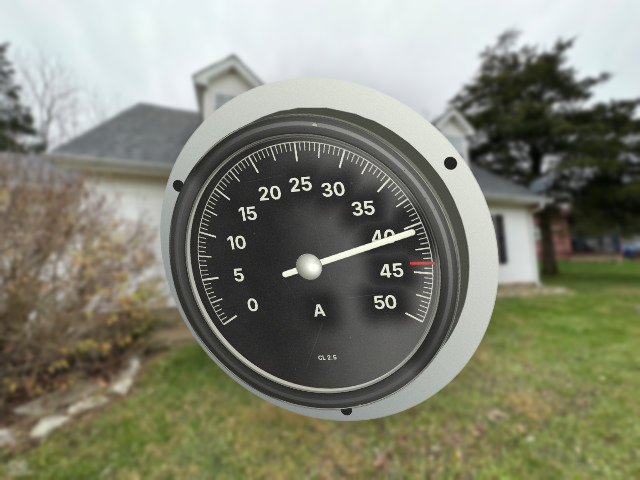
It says 40.5 A
